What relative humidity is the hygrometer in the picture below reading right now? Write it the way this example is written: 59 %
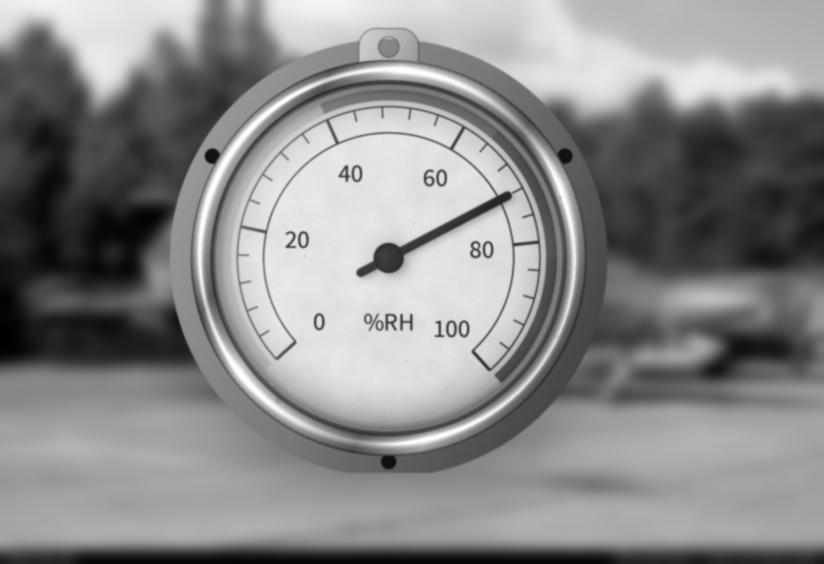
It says 72 %
